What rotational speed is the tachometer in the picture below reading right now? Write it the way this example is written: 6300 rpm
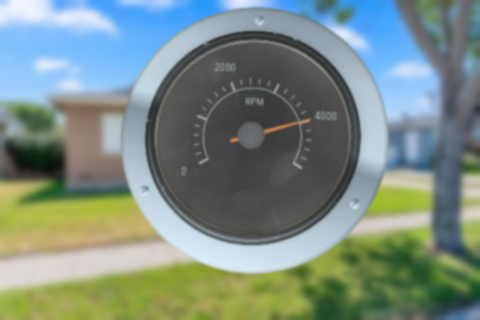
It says 4000 rpm
